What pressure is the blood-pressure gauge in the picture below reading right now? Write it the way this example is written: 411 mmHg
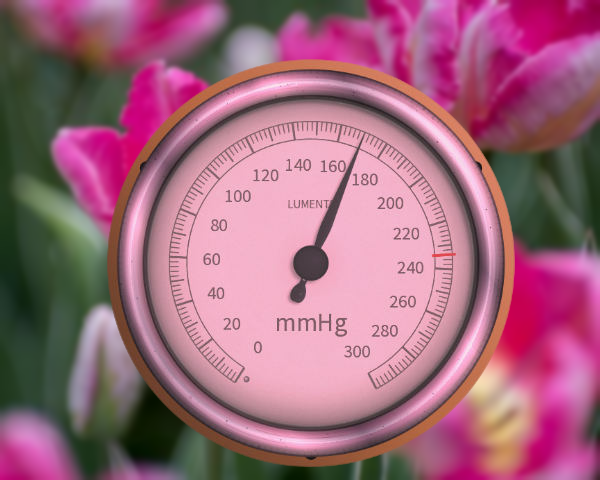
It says 170 mmHg
